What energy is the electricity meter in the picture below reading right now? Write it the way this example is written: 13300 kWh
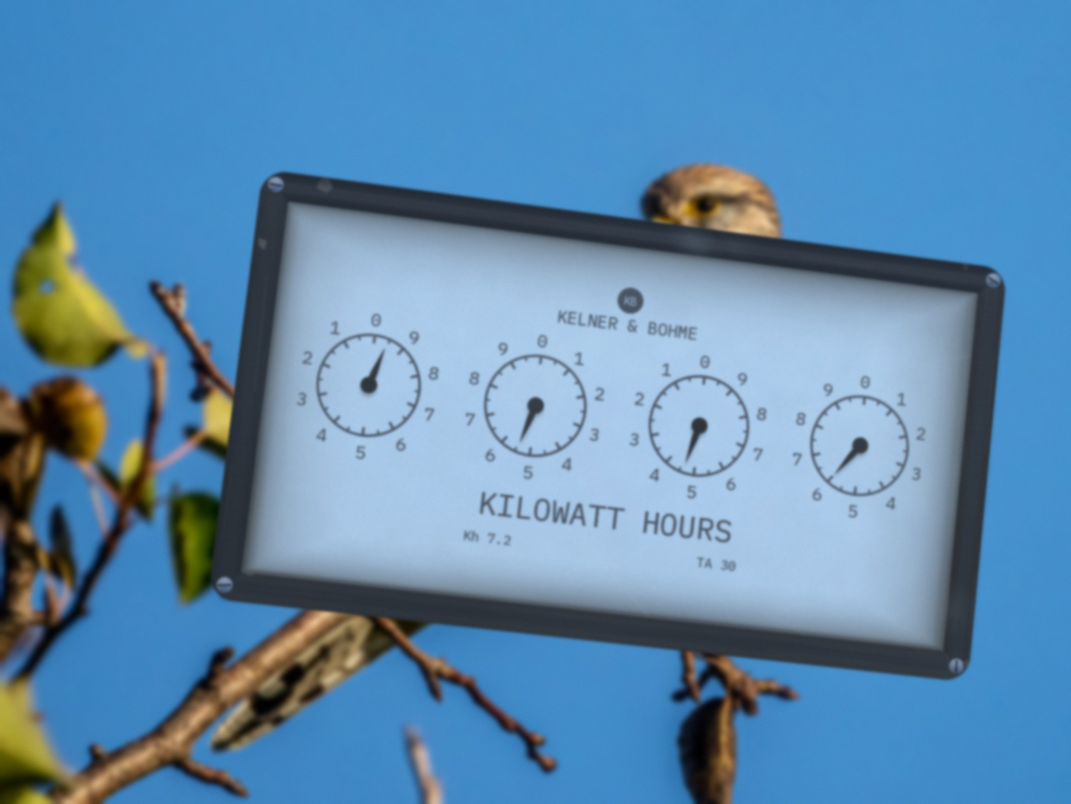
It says 9546 kWh
